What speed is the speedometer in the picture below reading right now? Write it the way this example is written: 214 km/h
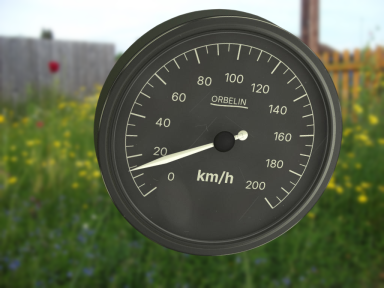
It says 15 km/h
